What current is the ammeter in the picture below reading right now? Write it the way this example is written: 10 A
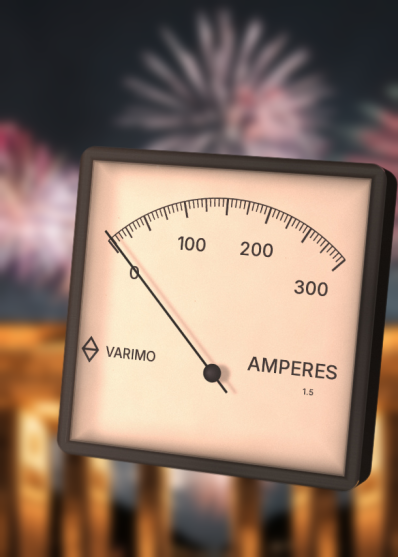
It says 5 A
